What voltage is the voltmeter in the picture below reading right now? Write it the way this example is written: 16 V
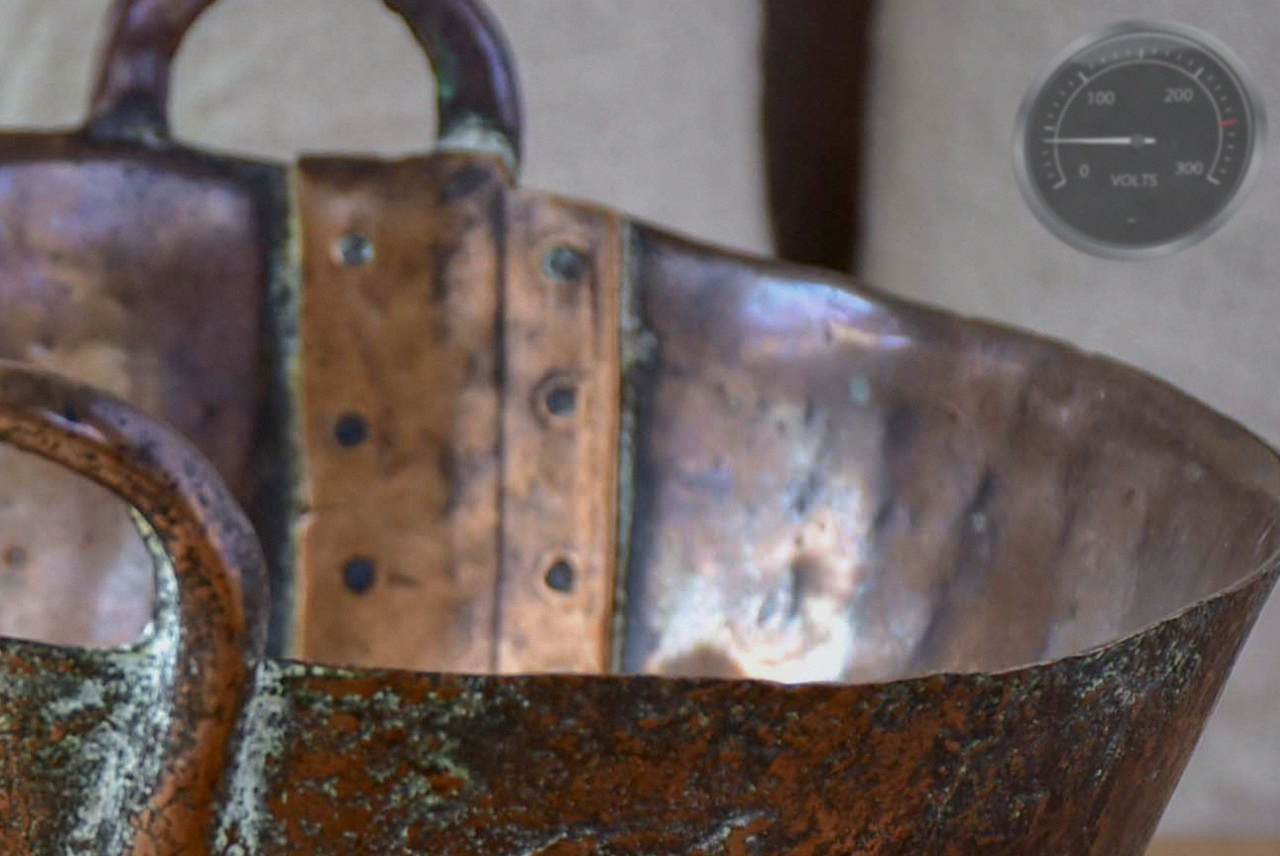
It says 40 V
